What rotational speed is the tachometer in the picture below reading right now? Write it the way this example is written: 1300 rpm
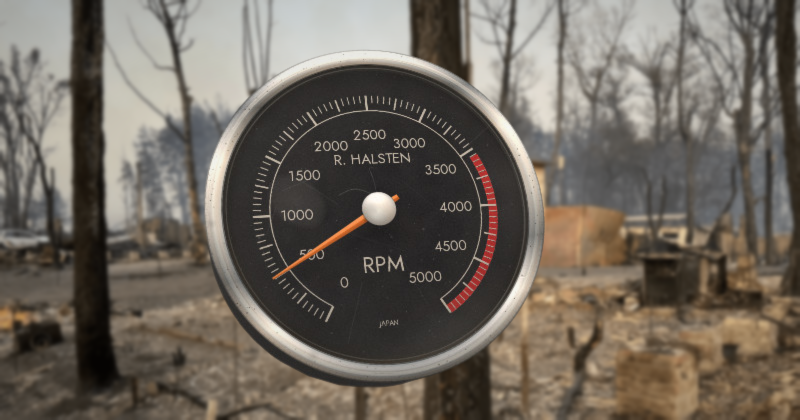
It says 500 rpm
